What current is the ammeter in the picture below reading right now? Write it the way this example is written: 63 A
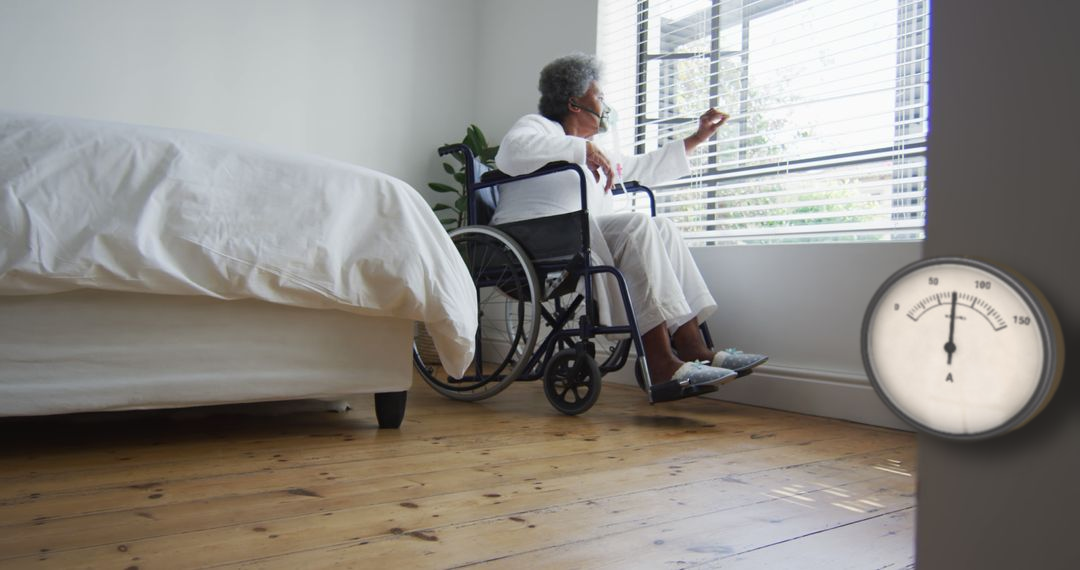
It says 75 A
